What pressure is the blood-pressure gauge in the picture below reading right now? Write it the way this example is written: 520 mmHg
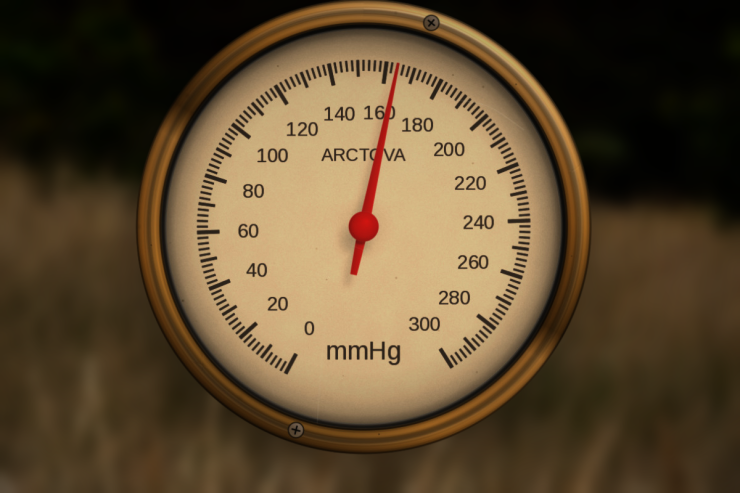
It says 164 mmHg
